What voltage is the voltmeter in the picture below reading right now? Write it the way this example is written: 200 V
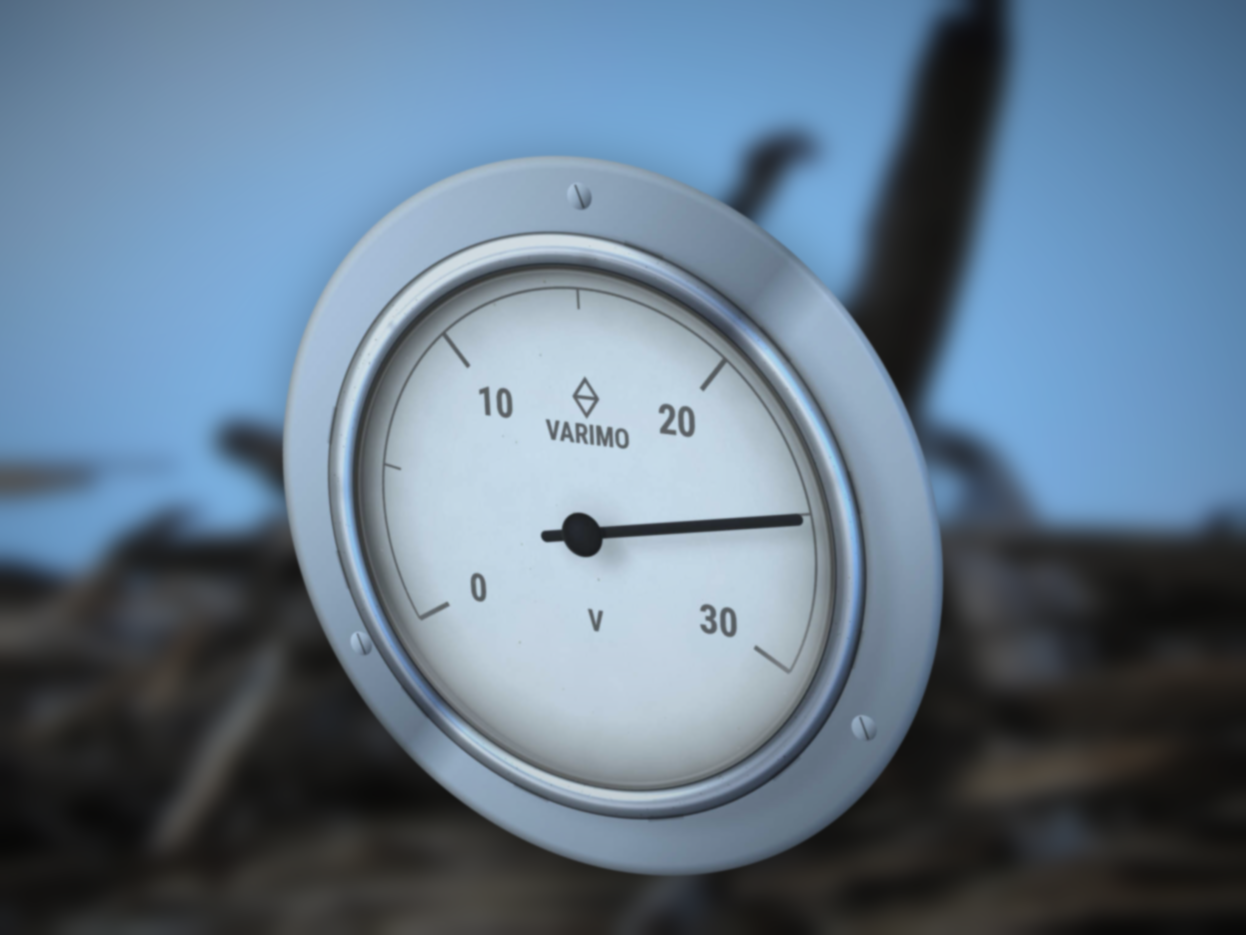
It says 25 V
